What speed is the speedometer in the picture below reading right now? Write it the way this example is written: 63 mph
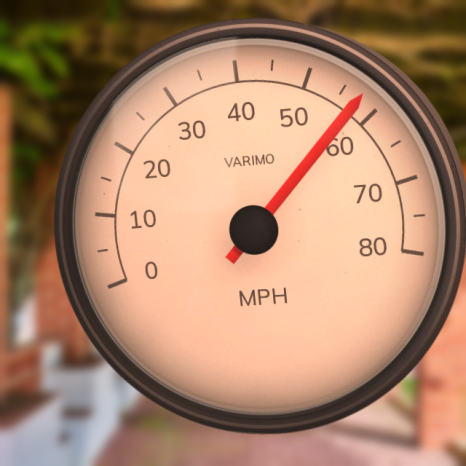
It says 57.5 mph
